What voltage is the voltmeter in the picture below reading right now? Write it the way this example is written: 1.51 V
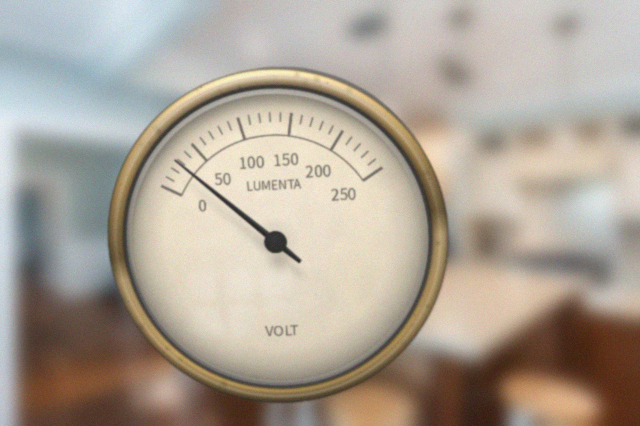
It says 30 V
